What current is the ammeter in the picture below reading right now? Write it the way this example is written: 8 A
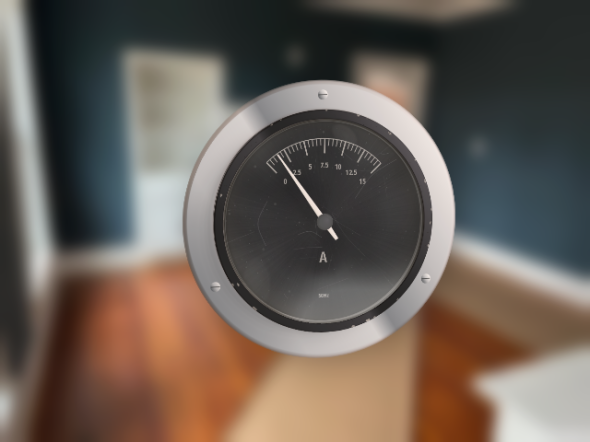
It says 1.5 A
